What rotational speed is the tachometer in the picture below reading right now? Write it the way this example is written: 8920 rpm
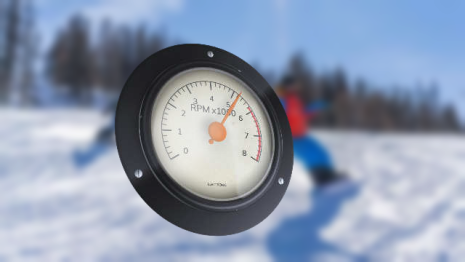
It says 5200 rpm
